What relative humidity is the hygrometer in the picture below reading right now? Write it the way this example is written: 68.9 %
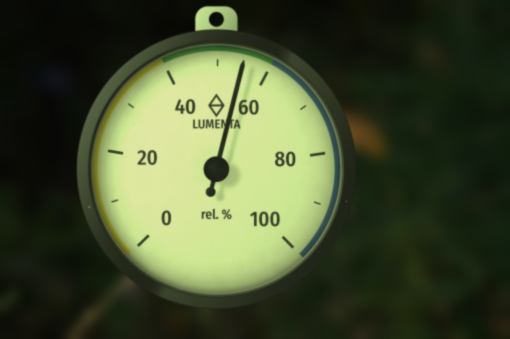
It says 55 %
